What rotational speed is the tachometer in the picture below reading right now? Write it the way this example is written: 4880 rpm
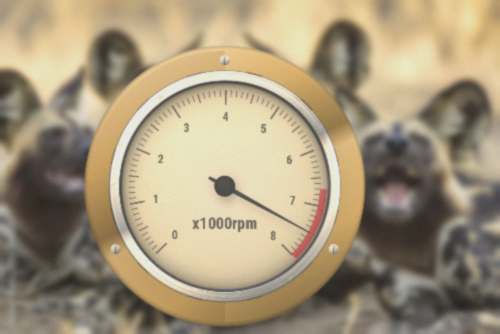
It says 7500 rpm
